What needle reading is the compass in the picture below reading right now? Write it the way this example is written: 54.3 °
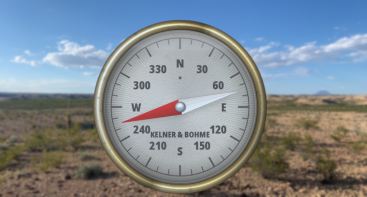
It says 255 °
